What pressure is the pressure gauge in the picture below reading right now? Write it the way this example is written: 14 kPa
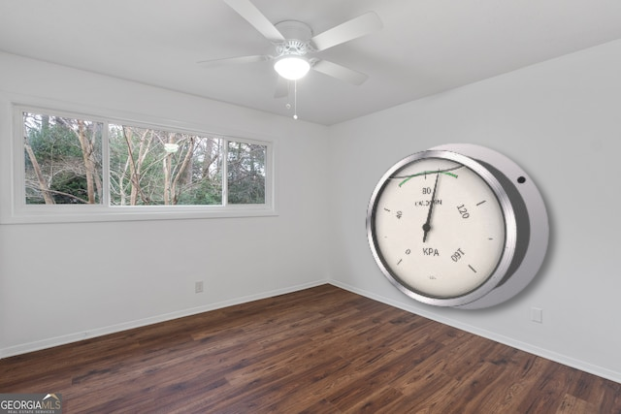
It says 90 kPa
